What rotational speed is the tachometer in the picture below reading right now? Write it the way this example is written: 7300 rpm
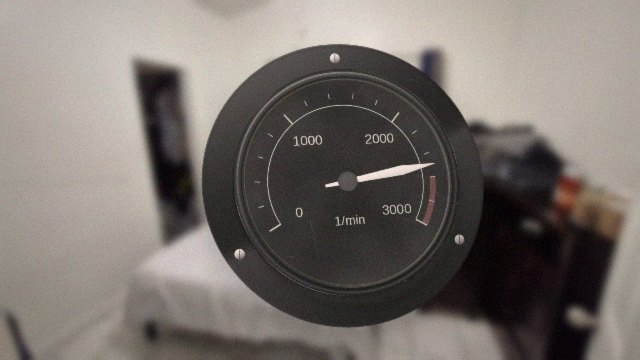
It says 2500 rpm
